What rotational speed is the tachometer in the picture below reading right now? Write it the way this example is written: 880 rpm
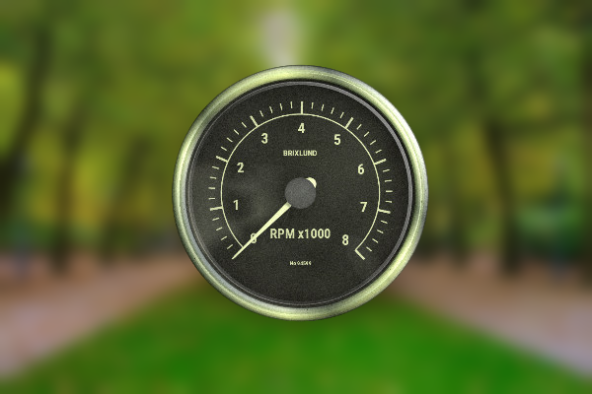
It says 0 rpm
